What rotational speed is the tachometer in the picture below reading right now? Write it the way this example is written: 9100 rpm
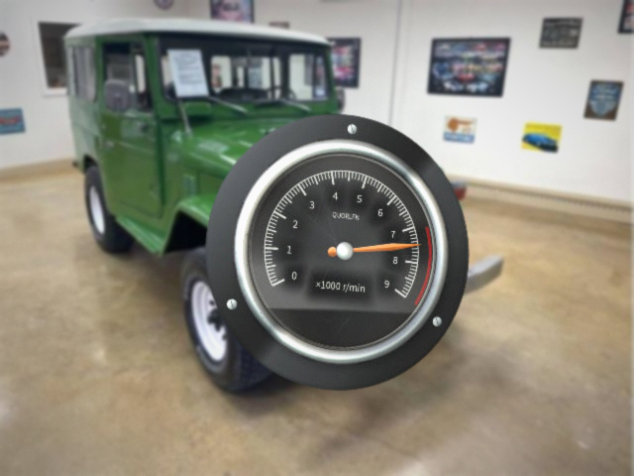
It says 7500 rpm
